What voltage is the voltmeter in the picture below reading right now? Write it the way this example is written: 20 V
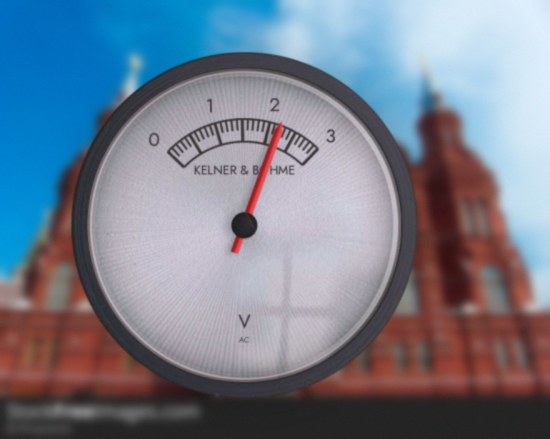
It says 2.2 V
